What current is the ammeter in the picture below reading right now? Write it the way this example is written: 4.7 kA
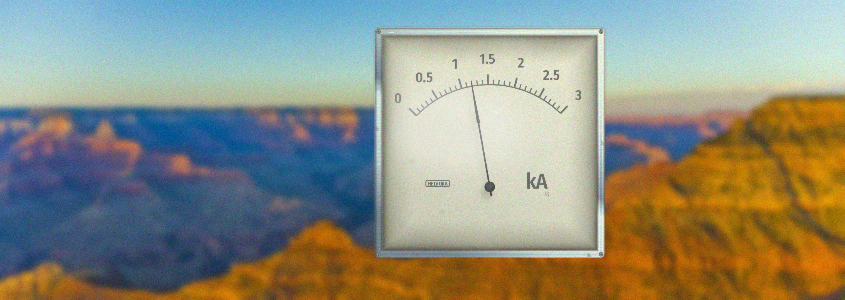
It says 1.2 kA
